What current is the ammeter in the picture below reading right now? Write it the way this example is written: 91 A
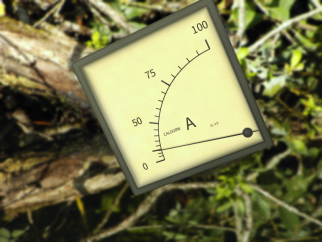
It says 25 A
